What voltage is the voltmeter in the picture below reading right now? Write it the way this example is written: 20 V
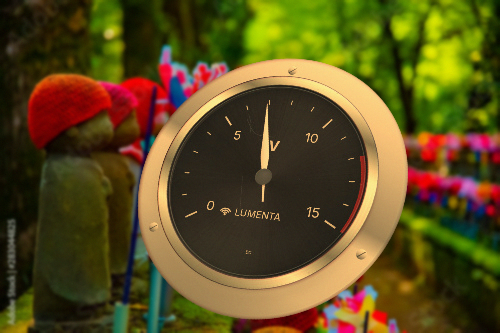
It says 7 V
